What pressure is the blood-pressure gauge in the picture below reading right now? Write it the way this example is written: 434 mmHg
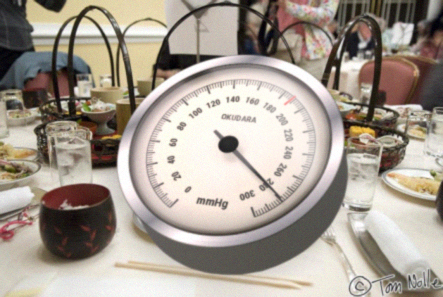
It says 280 mmHg
